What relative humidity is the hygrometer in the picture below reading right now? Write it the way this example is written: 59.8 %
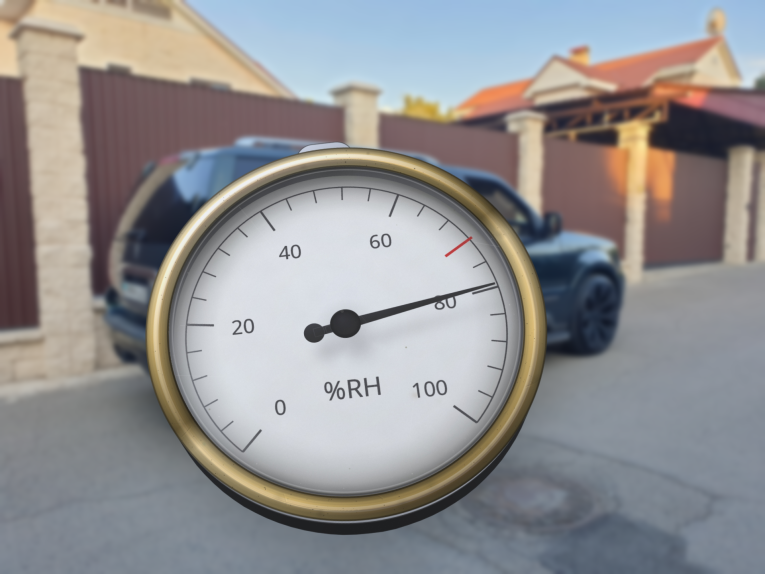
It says 80 %
